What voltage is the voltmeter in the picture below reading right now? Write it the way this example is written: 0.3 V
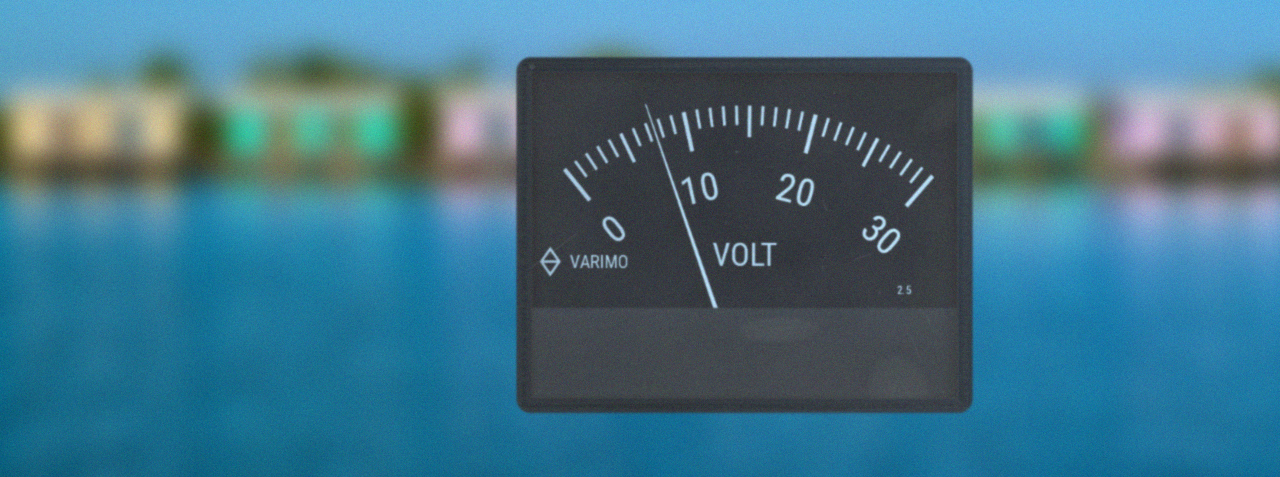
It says 7.5 V
